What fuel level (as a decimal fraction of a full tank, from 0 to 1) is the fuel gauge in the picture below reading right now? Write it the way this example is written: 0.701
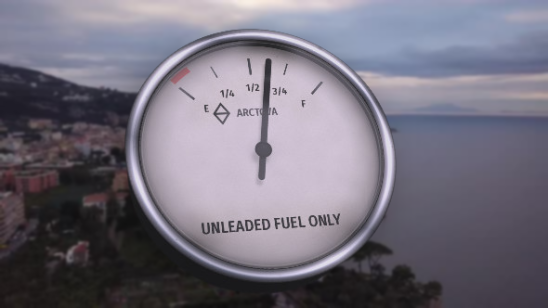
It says 0.625
